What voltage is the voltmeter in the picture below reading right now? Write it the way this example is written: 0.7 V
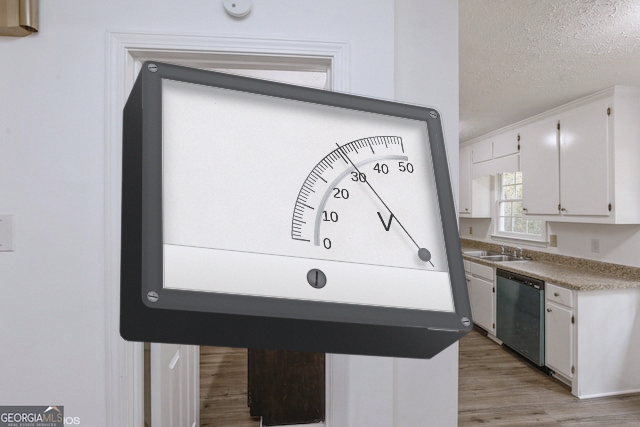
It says 30 V
